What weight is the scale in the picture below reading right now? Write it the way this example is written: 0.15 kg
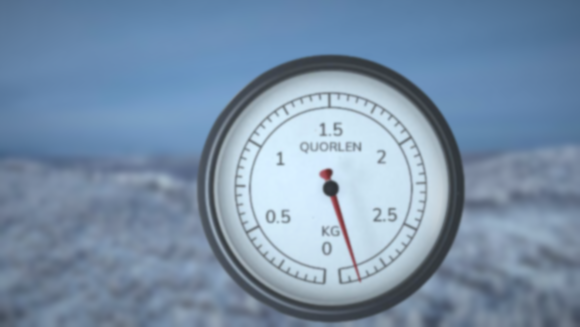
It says 2.9 kg
